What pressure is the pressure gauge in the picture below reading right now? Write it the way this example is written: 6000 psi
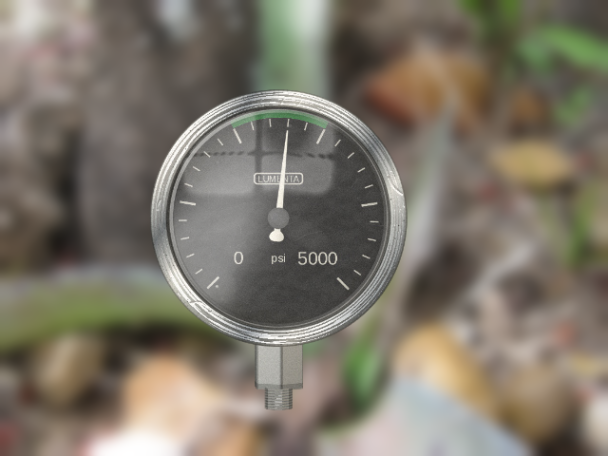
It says 2600 psi
